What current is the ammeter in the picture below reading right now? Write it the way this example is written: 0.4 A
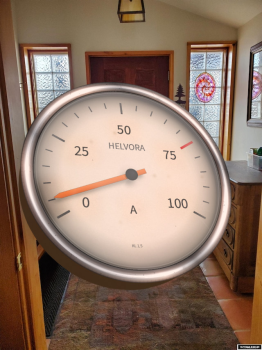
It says 5 A
